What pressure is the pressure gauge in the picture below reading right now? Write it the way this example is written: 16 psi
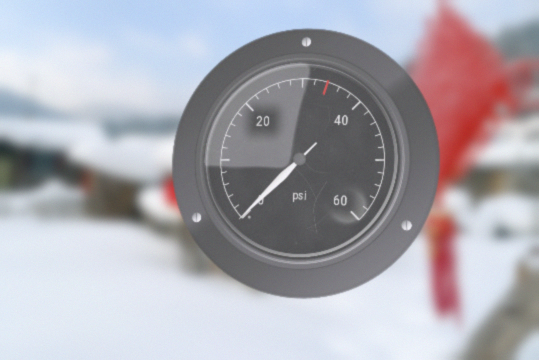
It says 0 psi
